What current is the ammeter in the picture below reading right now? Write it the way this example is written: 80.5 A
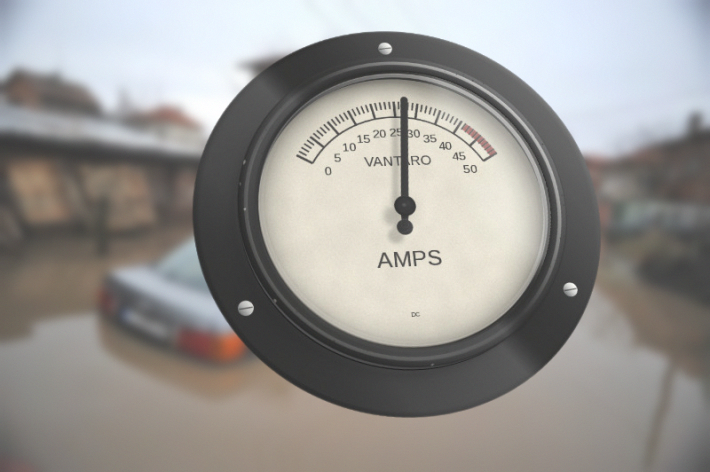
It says 27 A
